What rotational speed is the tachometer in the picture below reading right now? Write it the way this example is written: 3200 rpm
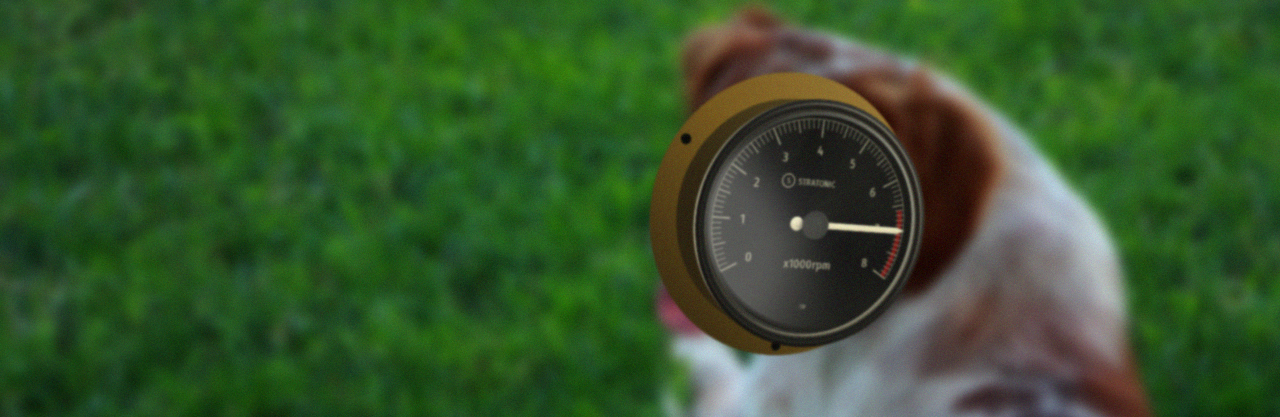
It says 7000 rpm
